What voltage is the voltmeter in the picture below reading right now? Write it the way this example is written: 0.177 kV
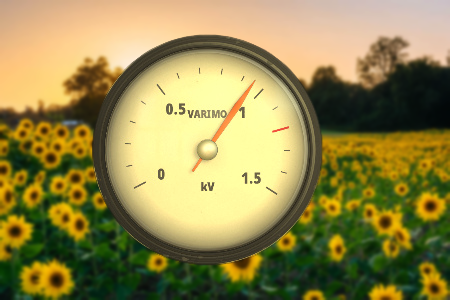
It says 0.95 kV
